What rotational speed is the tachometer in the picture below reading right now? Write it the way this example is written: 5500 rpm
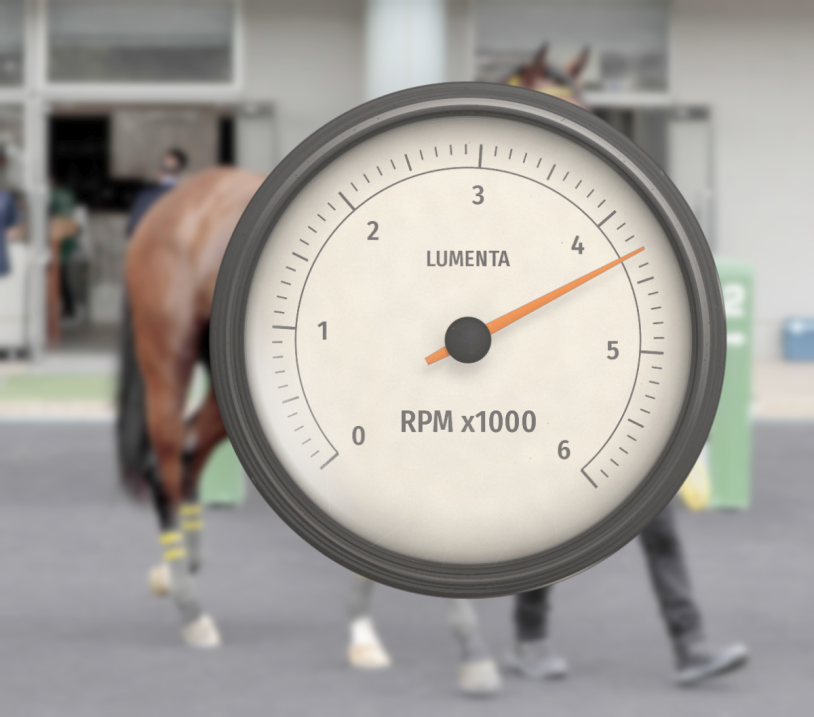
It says 4300 rpm
